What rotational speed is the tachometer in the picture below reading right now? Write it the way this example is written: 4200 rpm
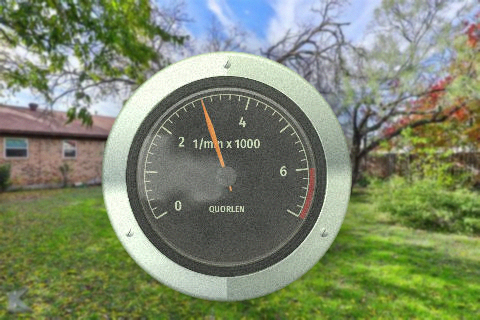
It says 3000 rpm
